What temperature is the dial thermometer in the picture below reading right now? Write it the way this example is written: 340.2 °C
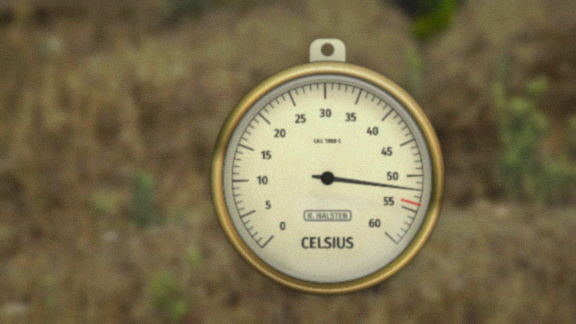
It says 52 °C
